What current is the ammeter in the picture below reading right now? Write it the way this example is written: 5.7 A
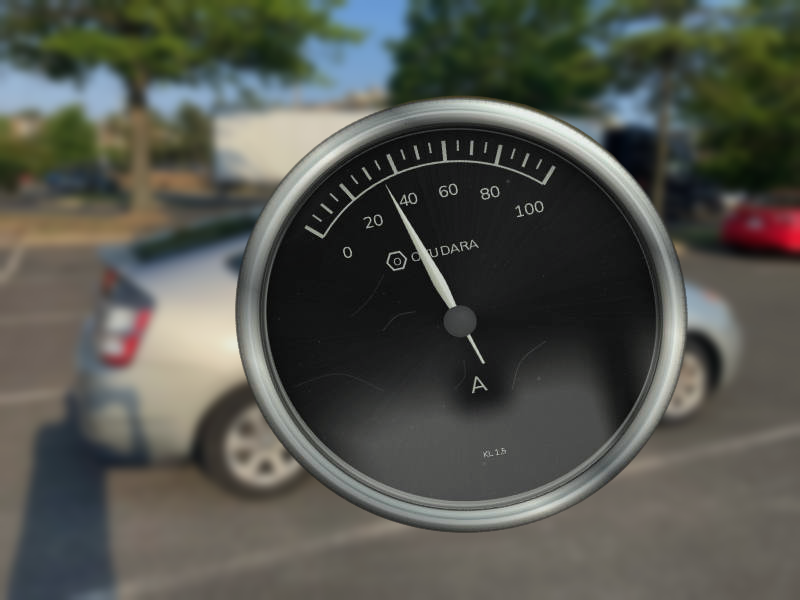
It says 35 A
